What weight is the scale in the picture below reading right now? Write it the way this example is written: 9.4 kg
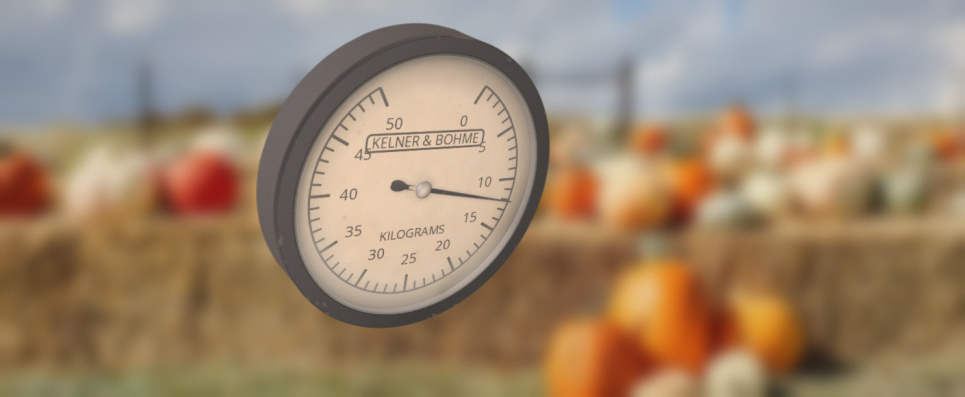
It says 12 kg
